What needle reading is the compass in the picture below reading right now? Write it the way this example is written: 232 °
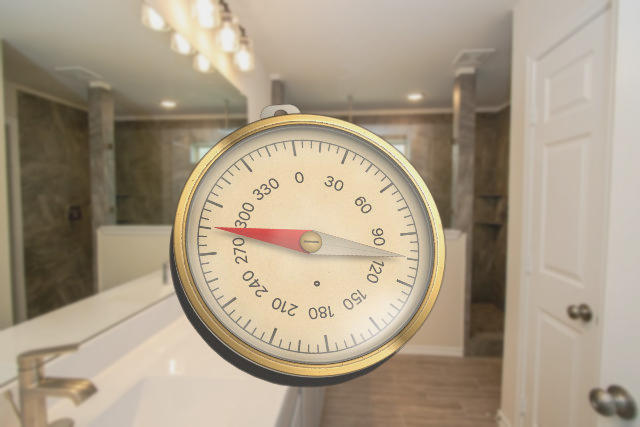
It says 285 °
